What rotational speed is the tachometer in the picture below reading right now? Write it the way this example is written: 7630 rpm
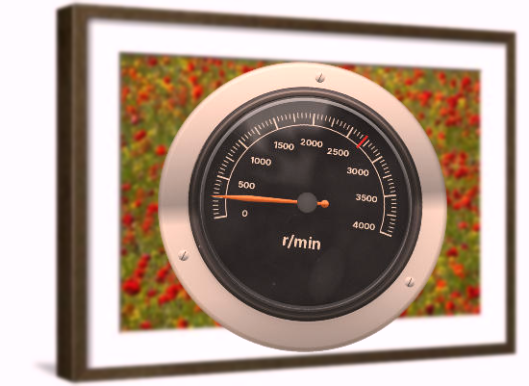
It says 250 rpm
